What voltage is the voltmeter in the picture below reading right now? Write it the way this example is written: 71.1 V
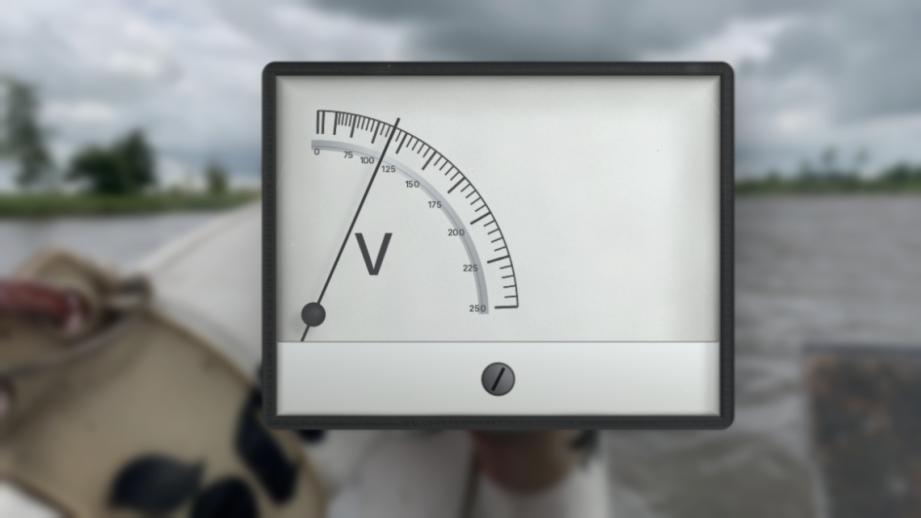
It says 115 V
